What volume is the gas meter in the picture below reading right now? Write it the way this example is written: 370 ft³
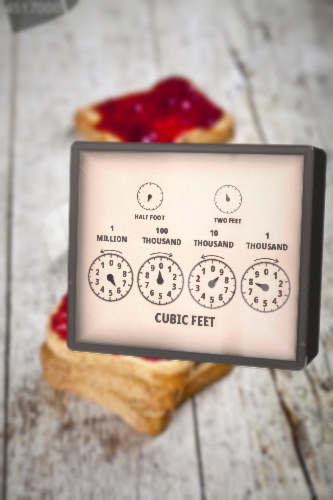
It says 598800 ft³
